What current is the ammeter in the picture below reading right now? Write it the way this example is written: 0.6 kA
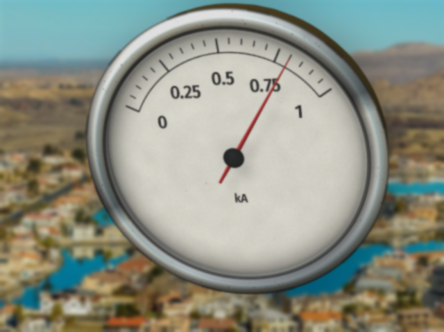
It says 0.8 kA
